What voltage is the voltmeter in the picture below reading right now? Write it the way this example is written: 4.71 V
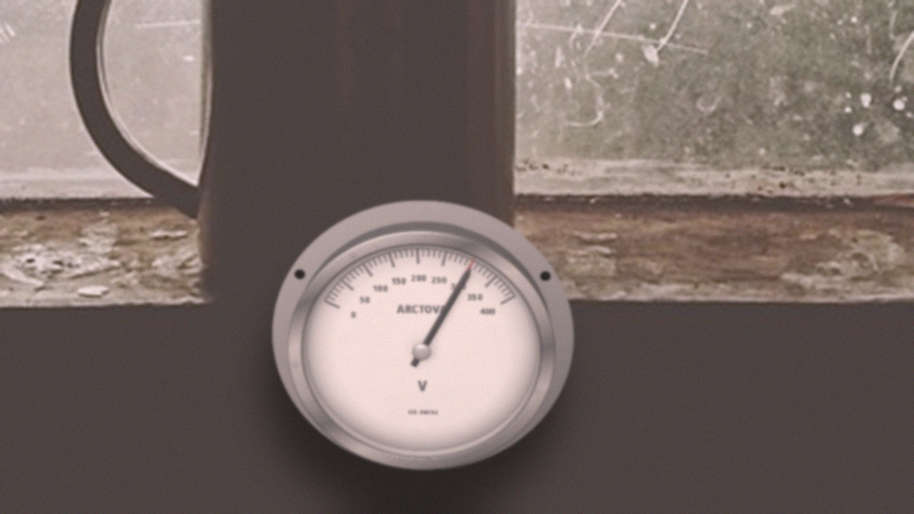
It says 300 V
